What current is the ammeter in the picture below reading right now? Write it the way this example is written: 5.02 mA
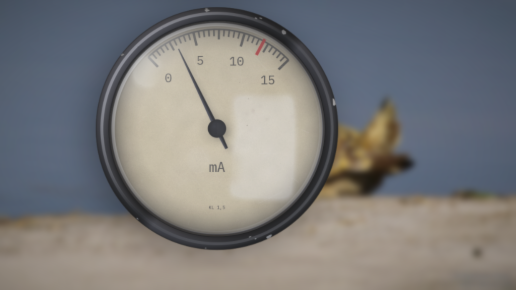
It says 3 mA
